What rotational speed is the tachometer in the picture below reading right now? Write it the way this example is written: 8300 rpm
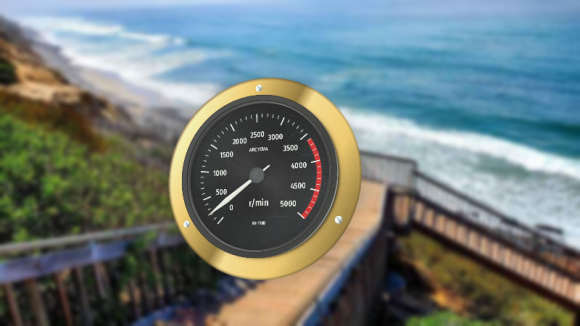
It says 200 rpm
